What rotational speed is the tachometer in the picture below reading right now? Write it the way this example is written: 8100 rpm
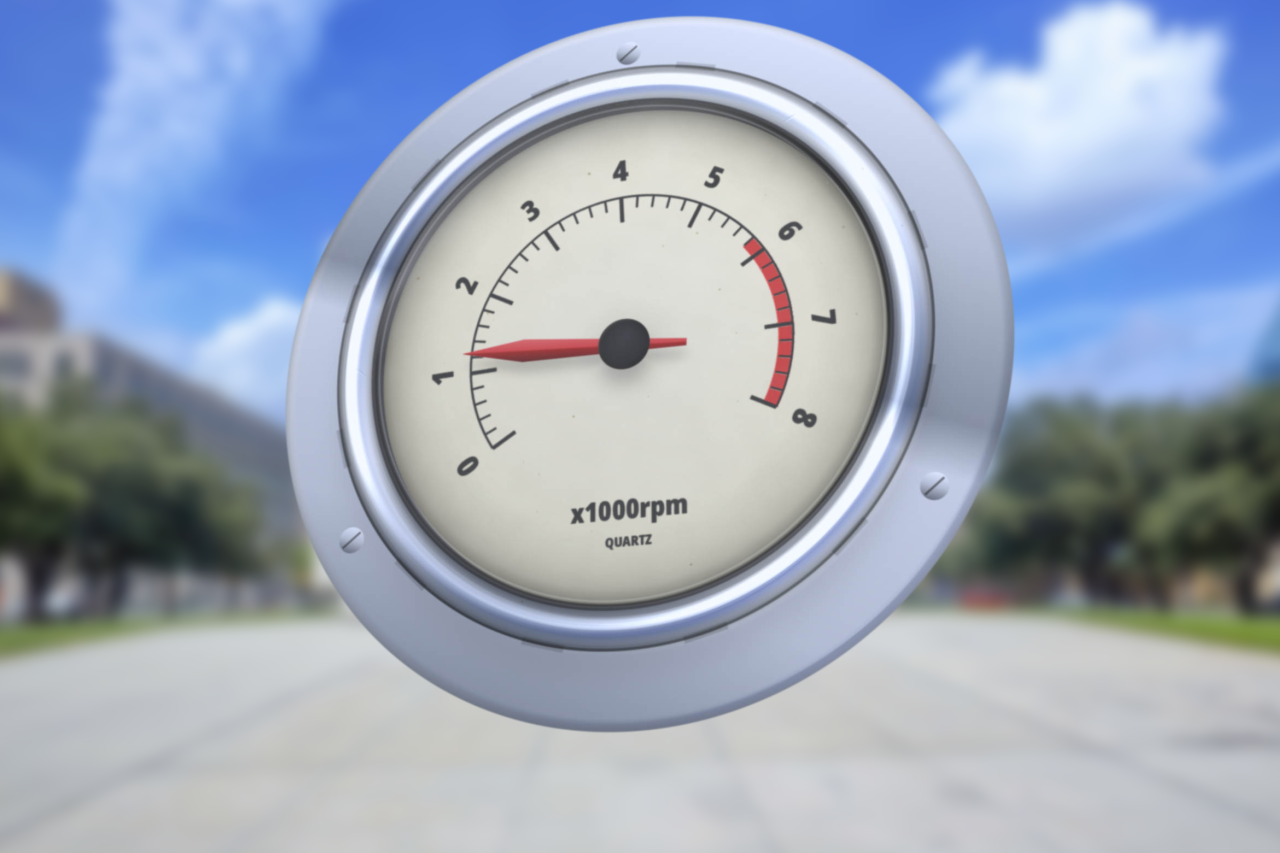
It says 1200 rpm
